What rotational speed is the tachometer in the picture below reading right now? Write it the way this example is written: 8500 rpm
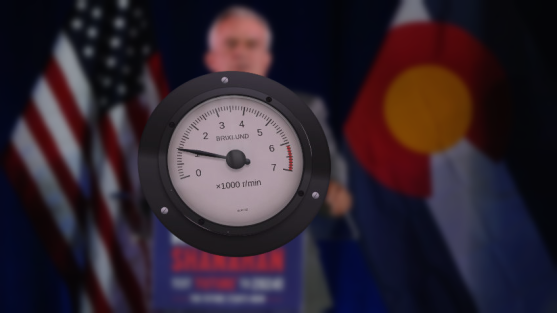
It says 1000 rpm
